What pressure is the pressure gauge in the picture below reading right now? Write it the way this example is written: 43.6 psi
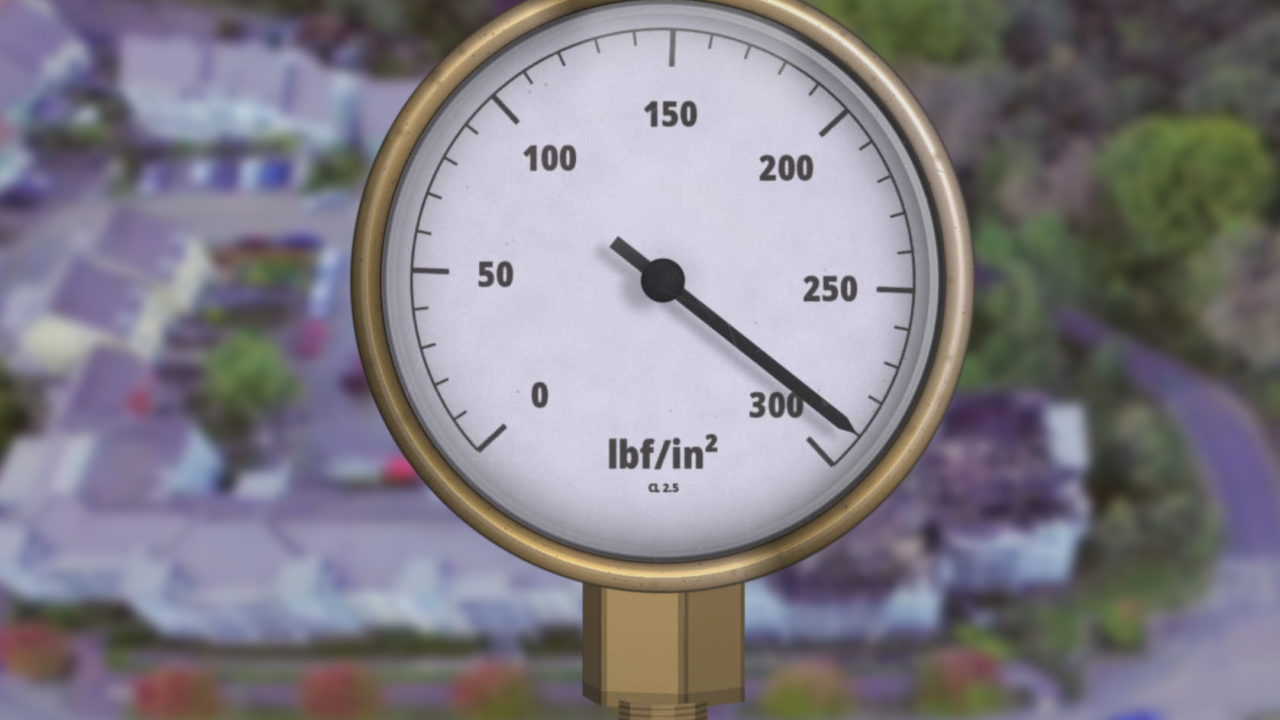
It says 290 psi
